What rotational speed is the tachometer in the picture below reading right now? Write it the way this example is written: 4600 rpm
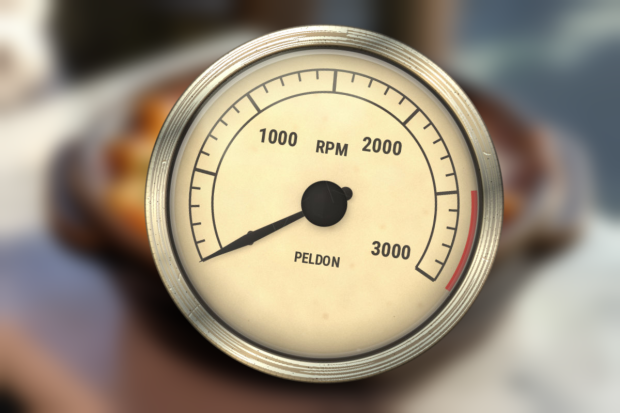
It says 0 rpm
